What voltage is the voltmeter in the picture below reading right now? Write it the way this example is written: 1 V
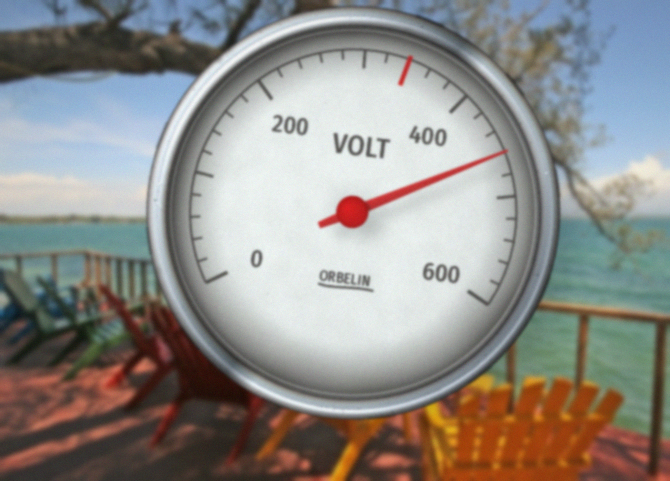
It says 460 V
